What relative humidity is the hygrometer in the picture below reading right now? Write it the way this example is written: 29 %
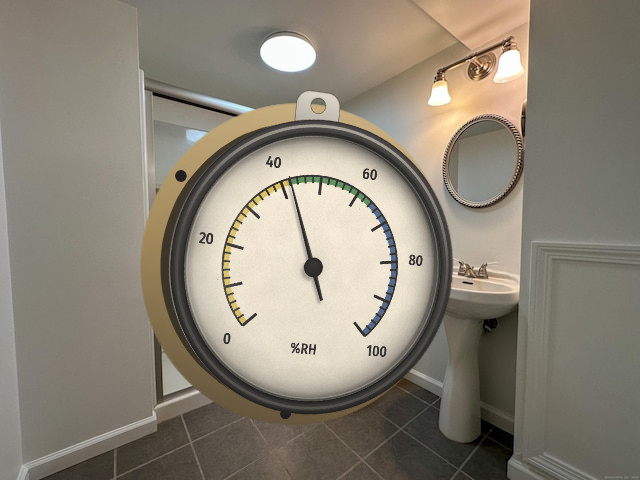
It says 42 %
